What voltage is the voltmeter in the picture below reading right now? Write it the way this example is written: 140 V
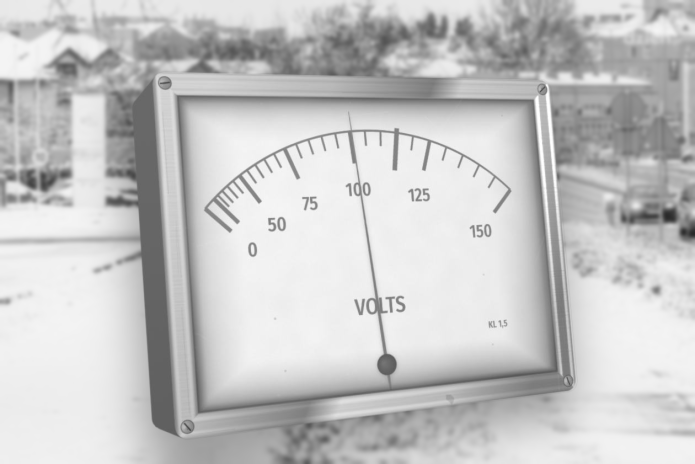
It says 100 V
